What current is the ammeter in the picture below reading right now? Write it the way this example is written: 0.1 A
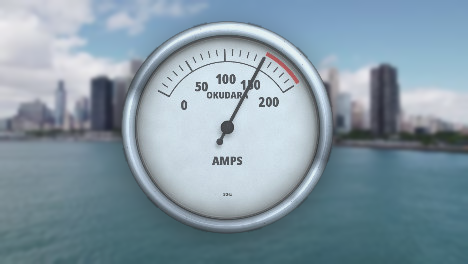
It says 150 A
